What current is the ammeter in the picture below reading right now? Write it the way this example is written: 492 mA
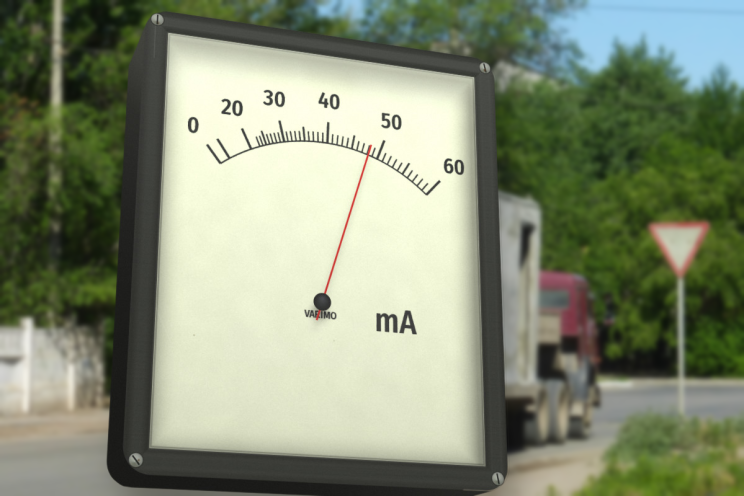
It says 48 mA
